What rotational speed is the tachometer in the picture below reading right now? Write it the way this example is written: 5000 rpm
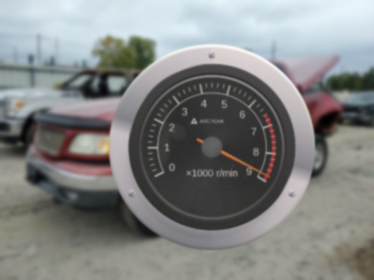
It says 8800 rpm
